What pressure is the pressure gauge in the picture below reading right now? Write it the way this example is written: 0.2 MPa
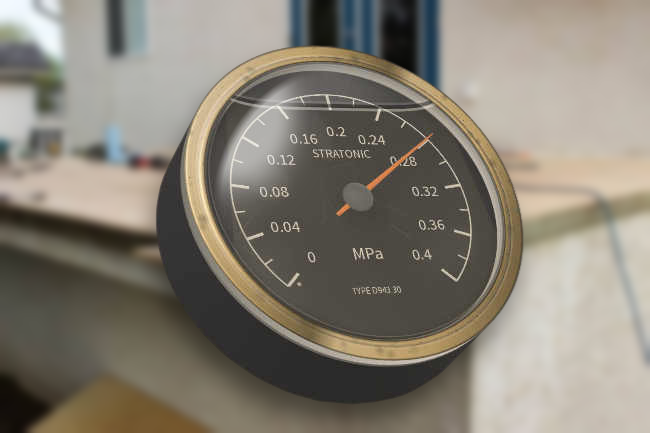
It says 0.28 MPa
